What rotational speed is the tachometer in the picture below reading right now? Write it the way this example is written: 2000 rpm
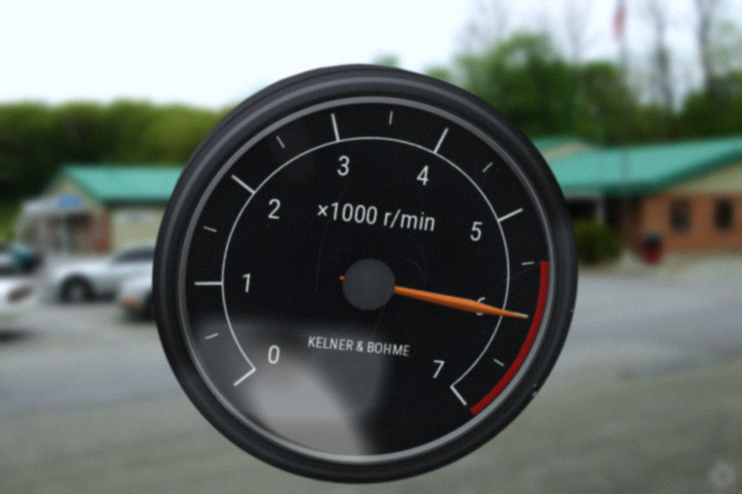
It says 6000 rpm
